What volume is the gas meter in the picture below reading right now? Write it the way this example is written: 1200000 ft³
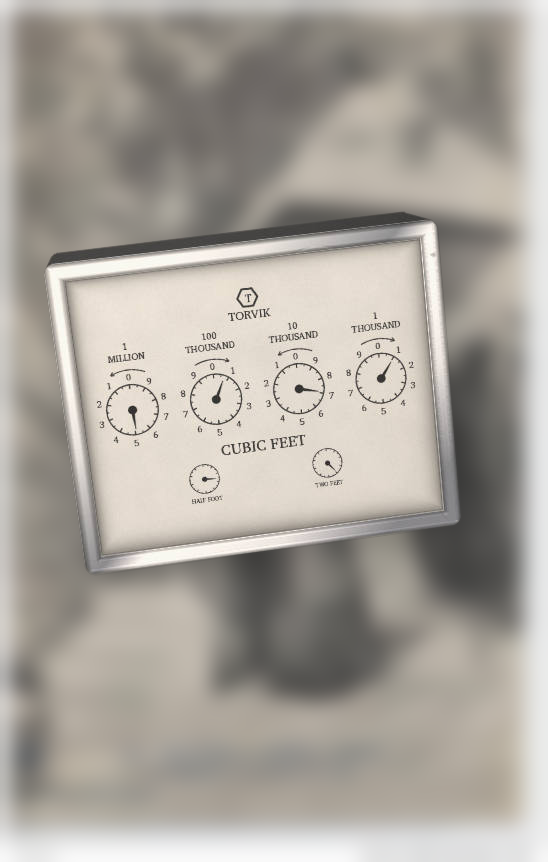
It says 507100 ft³
